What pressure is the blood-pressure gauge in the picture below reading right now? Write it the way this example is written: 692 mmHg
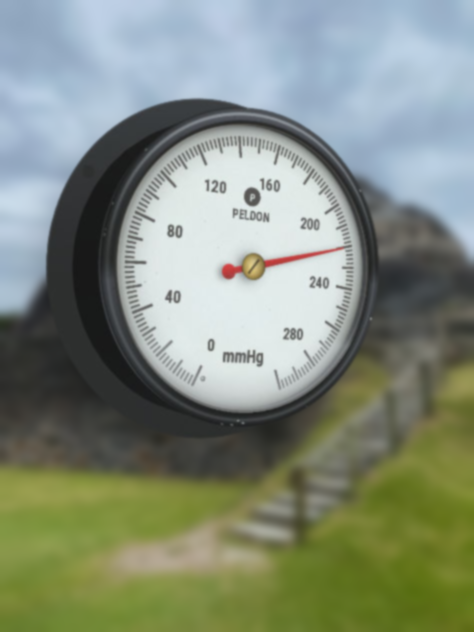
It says 220 mmHg
